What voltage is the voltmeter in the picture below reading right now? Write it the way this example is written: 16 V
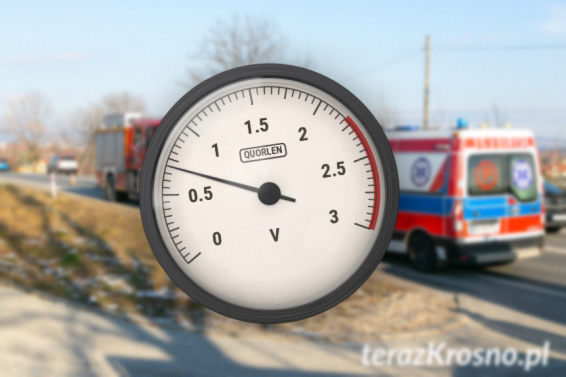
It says 0.7 V
